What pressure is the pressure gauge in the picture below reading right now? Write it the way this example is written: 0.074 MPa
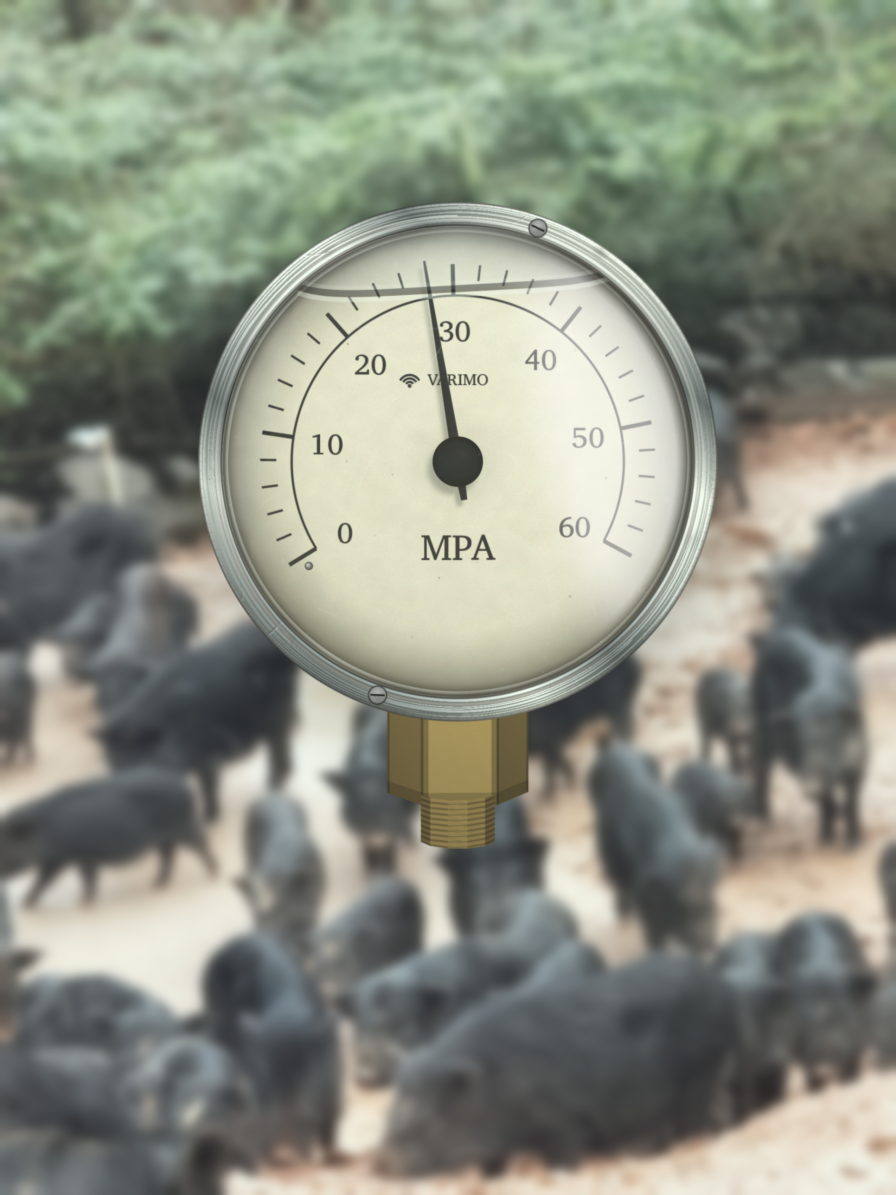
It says 28 MPa
